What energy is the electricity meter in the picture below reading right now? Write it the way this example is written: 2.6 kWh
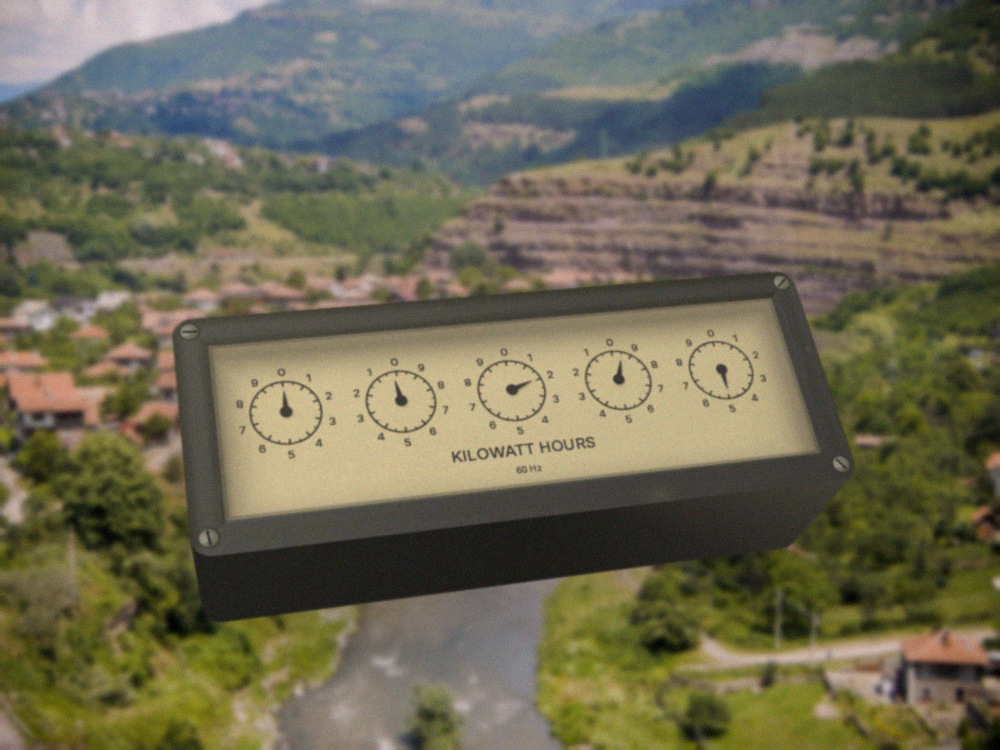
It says 195 kWh
